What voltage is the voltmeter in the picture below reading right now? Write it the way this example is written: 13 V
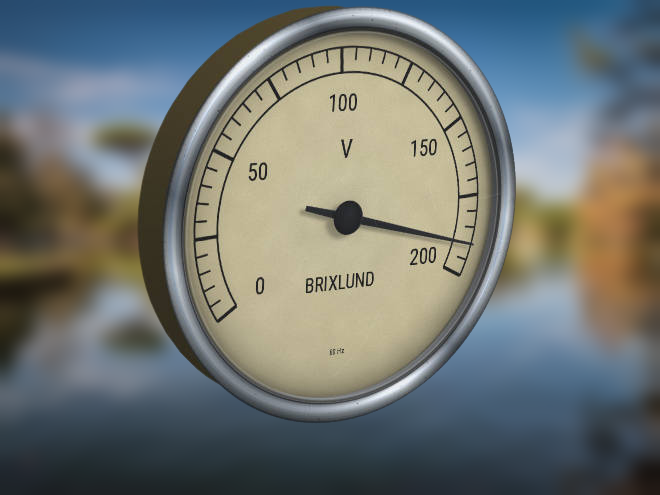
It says 190 V
